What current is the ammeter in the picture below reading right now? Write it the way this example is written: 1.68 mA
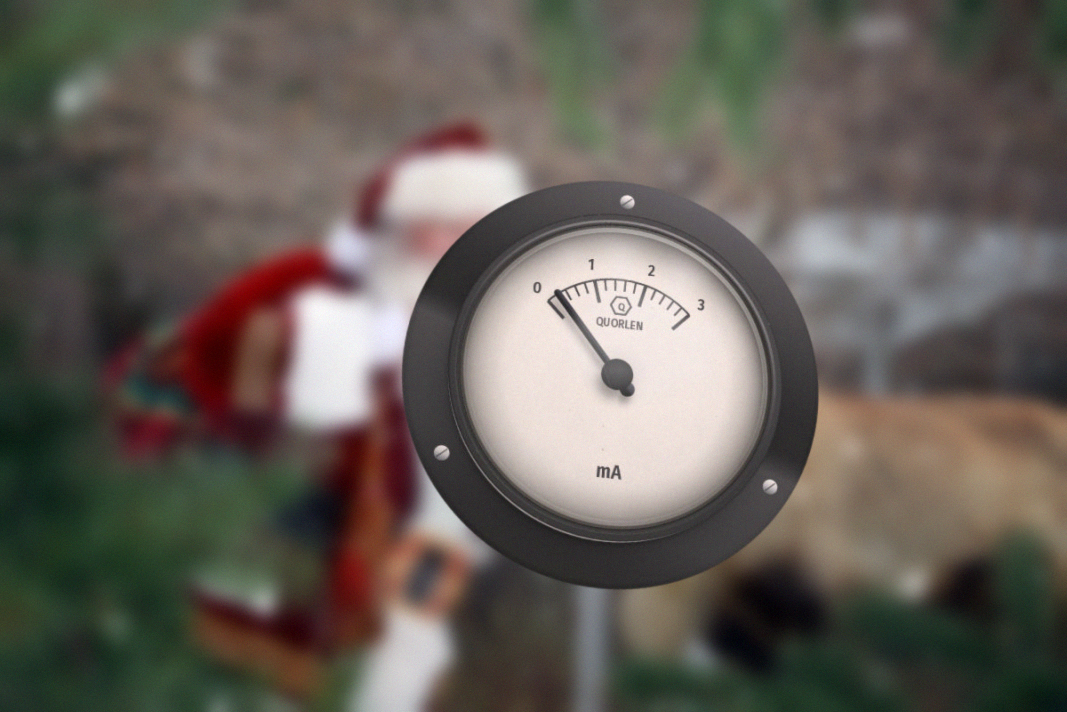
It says 0.2 mA
